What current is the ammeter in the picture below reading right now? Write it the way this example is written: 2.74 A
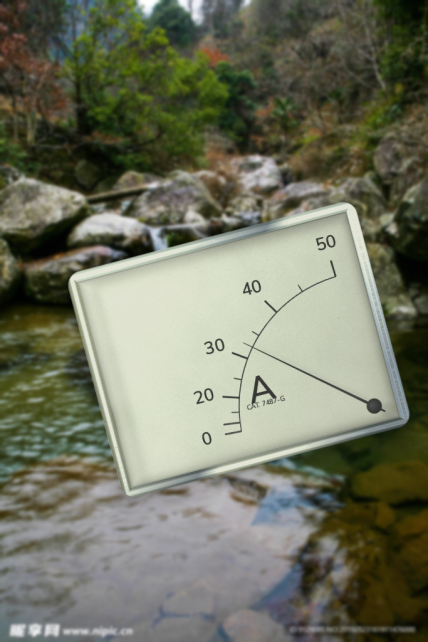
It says 32.5 A
